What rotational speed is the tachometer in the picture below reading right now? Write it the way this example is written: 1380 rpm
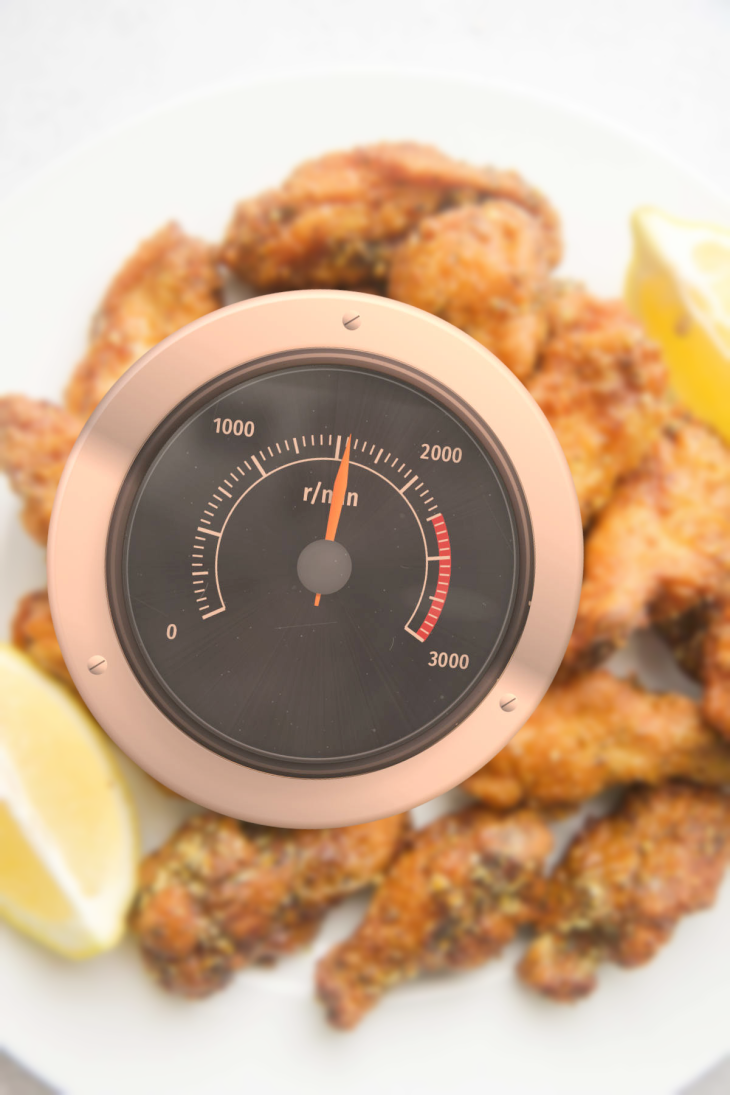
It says 1550 rpm
